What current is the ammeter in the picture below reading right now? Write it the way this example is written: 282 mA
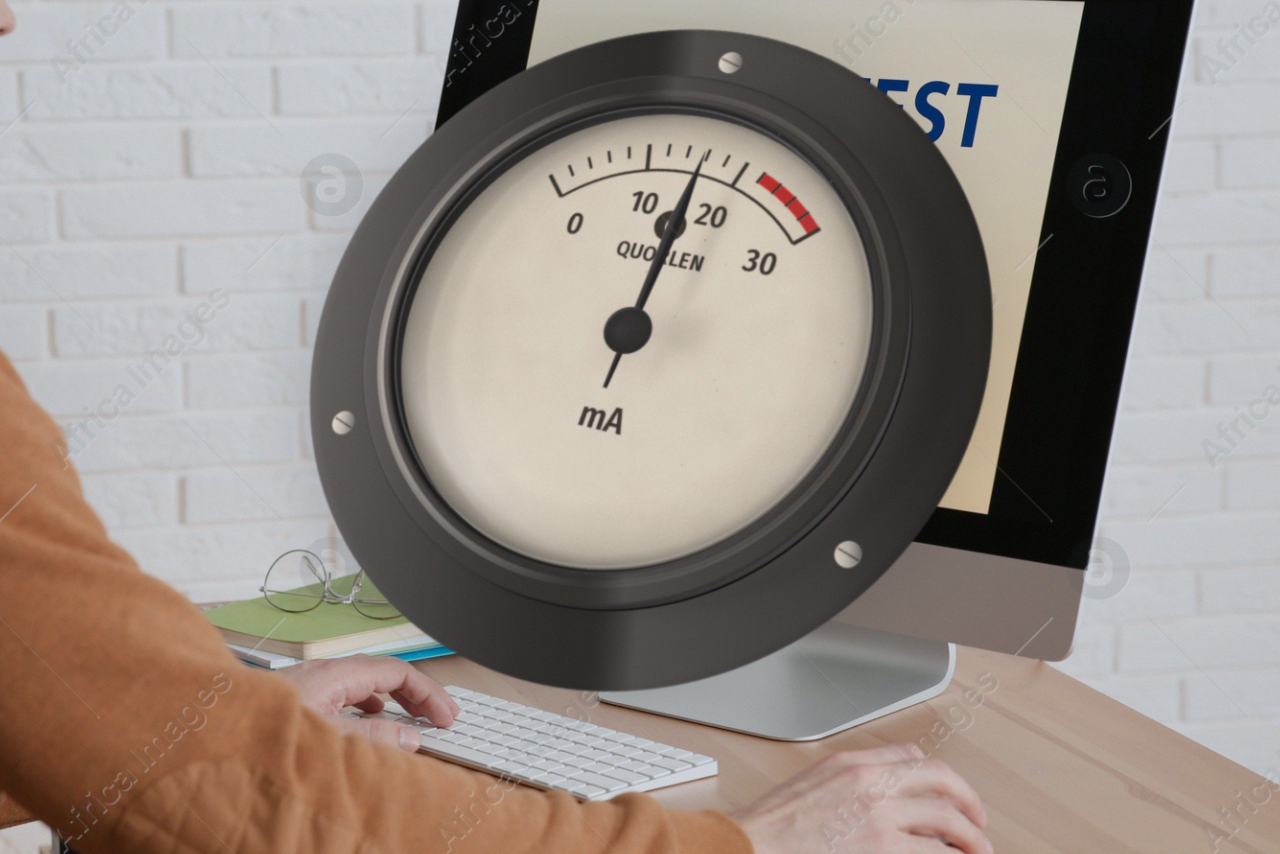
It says 16 mA
